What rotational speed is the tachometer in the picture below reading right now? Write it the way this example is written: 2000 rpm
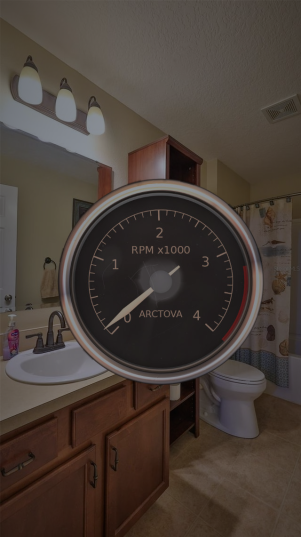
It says 100 rpm
